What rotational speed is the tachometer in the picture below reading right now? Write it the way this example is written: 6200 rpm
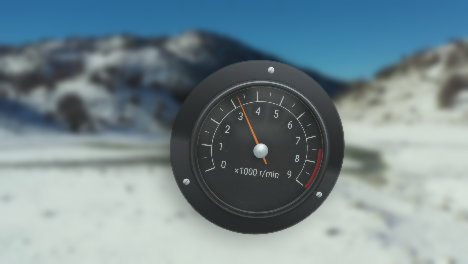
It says 3250 rpm
